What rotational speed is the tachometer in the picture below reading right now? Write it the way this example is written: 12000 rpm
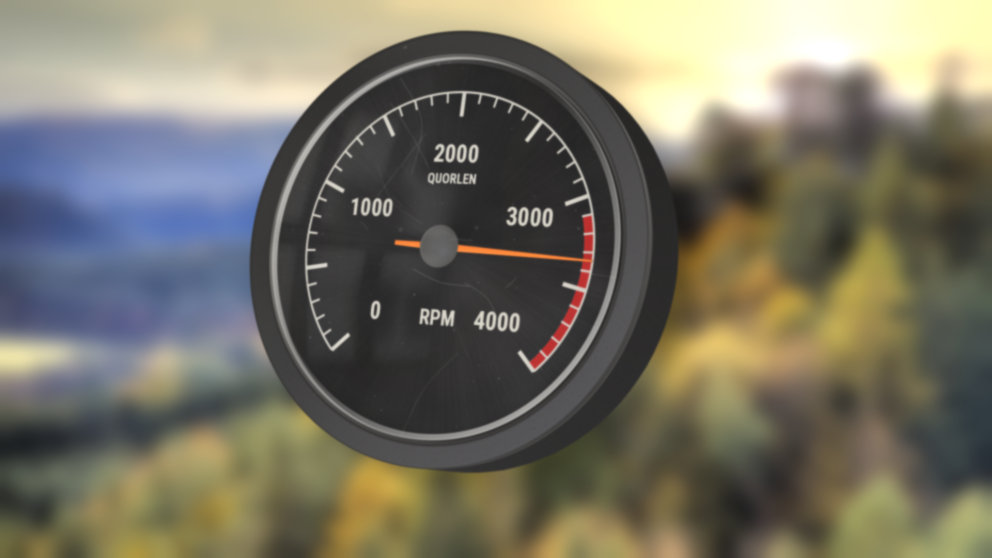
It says 3350 rpm
